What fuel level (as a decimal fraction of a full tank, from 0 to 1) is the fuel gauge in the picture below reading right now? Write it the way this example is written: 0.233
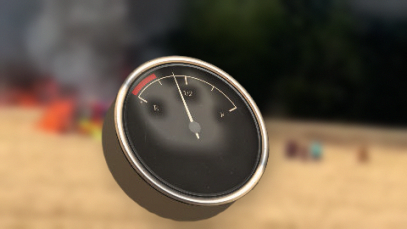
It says 0.375
